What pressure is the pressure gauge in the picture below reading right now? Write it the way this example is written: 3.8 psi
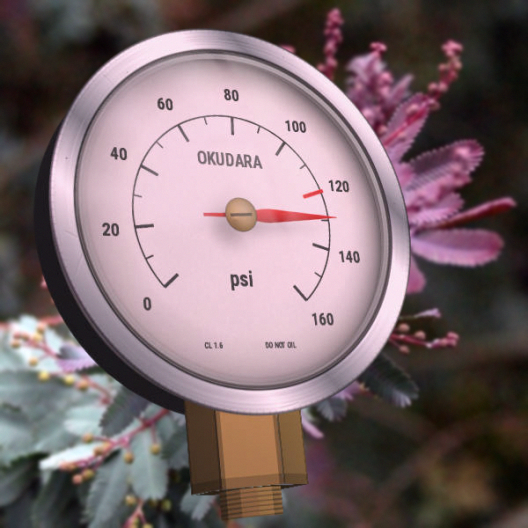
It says 130 psi
